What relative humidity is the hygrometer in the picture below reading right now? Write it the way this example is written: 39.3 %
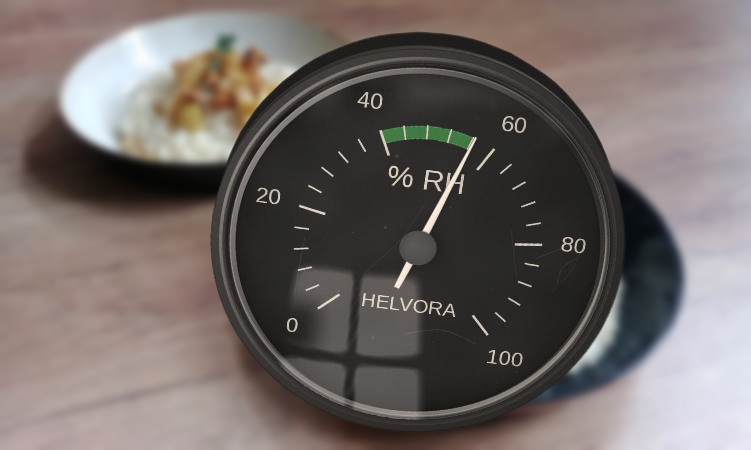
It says 56 %
